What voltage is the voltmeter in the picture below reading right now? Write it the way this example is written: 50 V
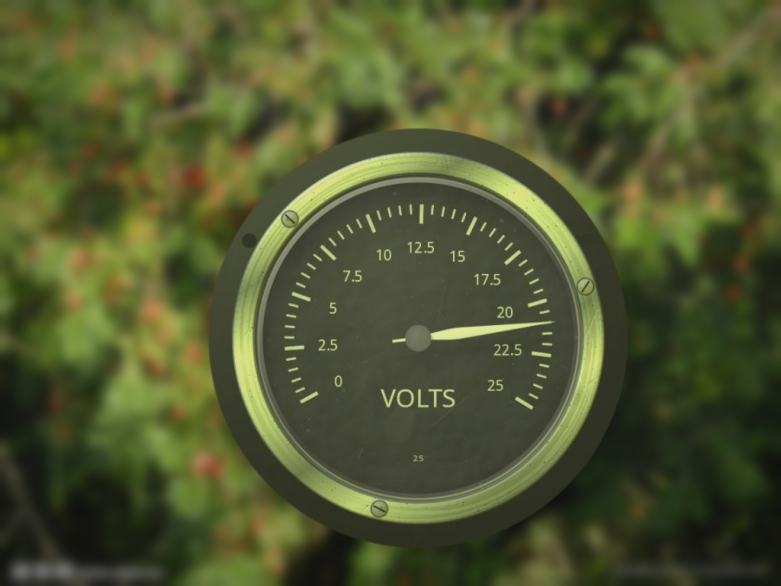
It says 21 V
